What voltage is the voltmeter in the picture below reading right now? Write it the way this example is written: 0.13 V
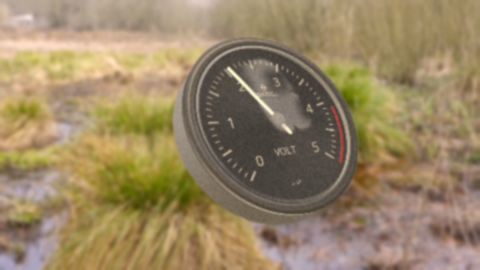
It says 2 V
